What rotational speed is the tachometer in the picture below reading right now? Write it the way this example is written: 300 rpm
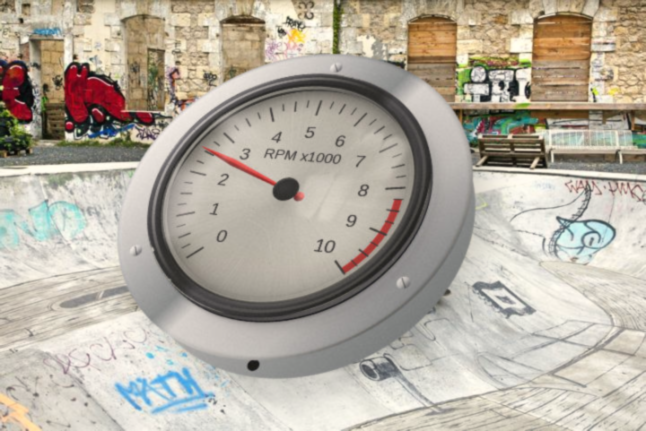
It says 2500 rpm
